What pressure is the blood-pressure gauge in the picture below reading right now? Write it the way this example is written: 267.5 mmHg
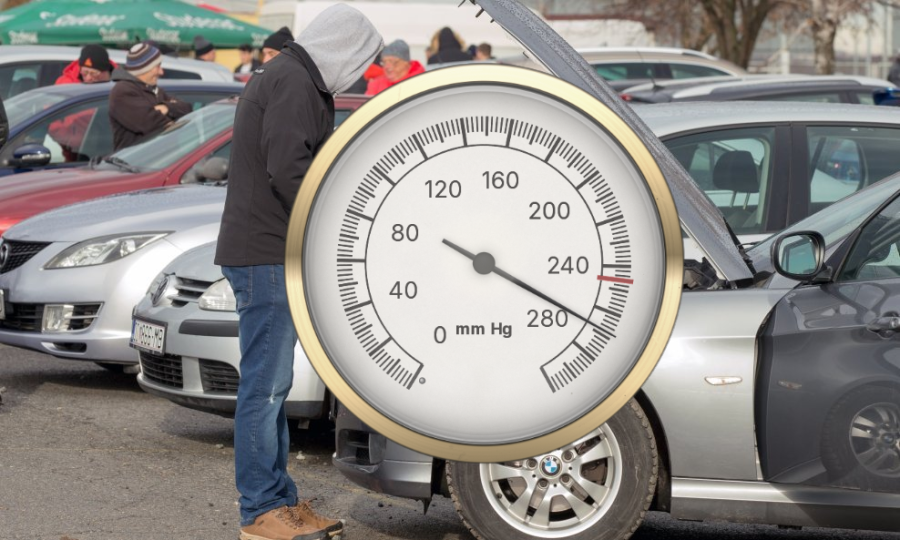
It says 268 mmHg
